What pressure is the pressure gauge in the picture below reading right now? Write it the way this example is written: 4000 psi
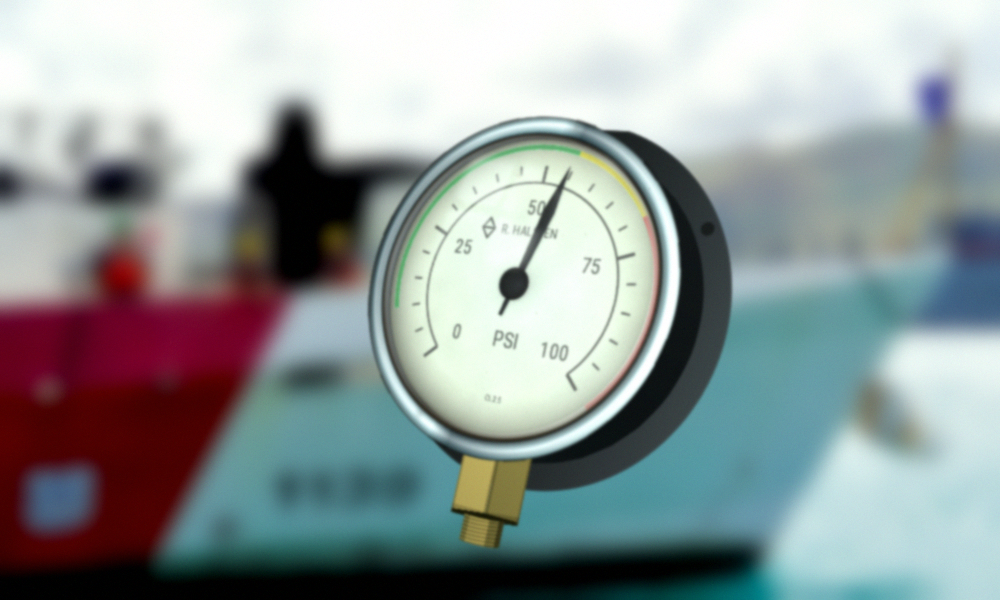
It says 55 psi
